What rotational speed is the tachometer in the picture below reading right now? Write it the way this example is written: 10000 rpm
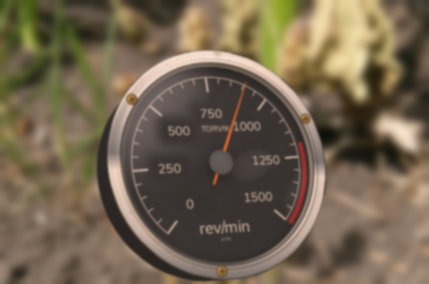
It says 900 rpm
